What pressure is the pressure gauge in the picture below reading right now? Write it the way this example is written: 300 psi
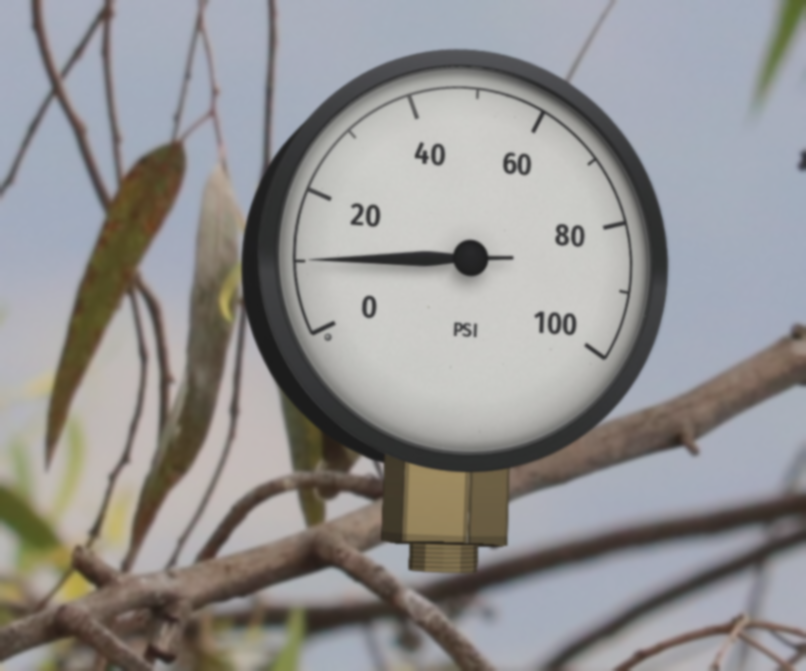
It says 10 psi
